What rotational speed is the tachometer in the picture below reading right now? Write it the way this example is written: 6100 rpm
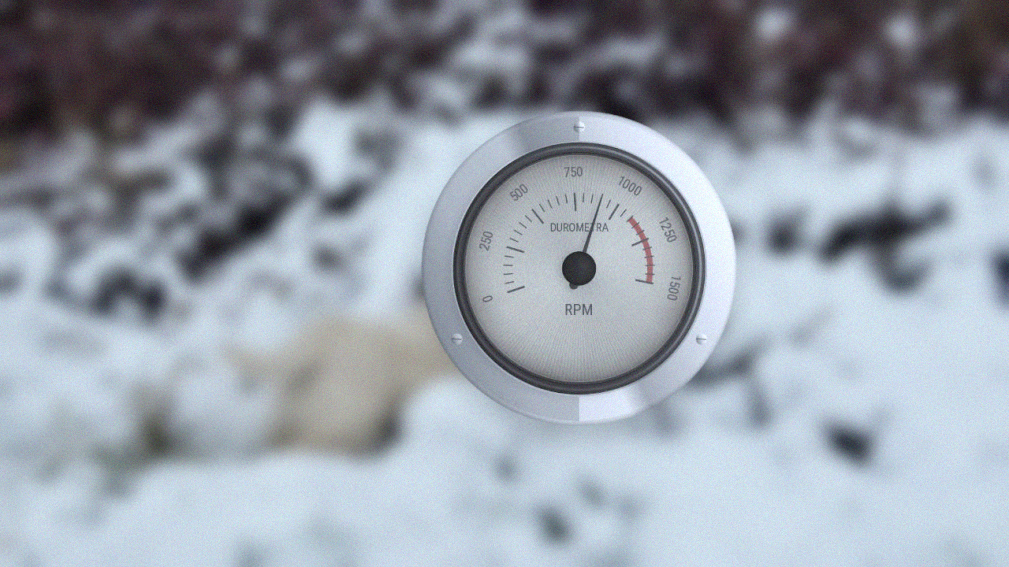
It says 900 rpm
